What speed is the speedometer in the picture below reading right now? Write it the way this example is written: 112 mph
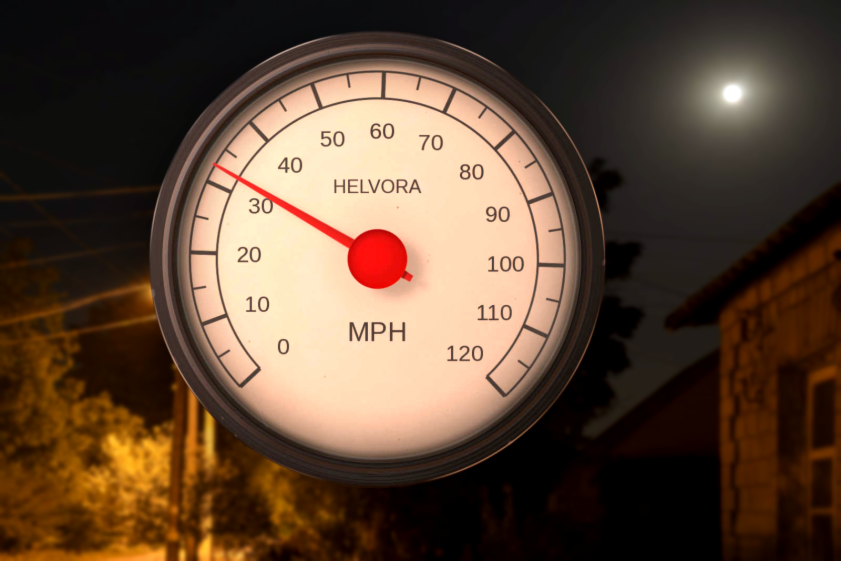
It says 32.5 mph
